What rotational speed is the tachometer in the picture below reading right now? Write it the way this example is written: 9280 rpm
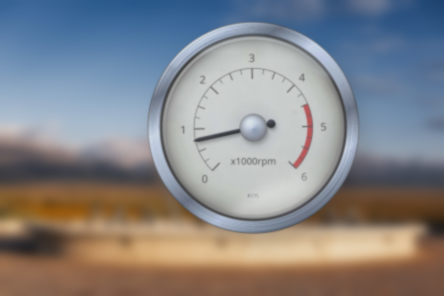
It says 750 rpm
